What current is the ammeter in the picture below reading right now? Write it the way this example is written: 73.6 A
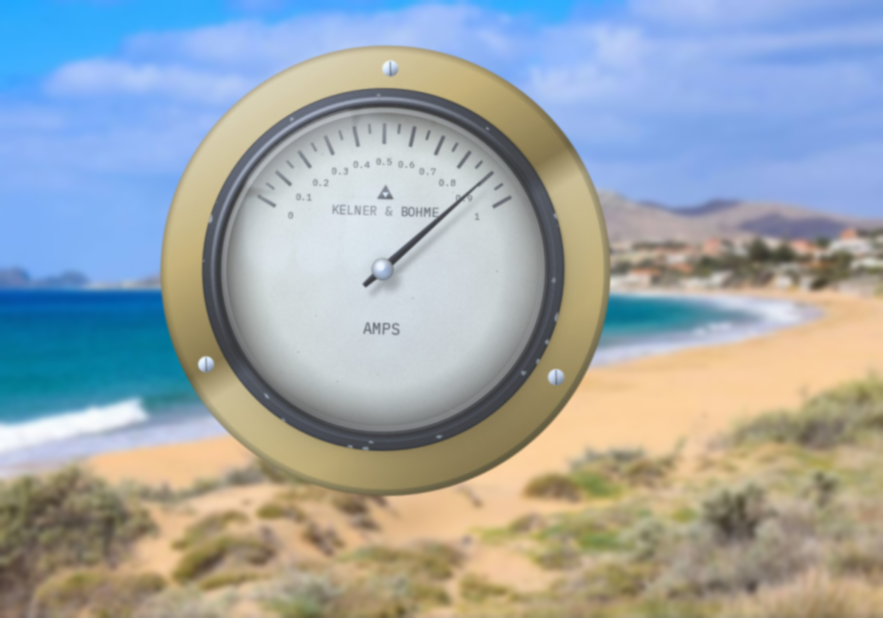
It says 0.9 A
